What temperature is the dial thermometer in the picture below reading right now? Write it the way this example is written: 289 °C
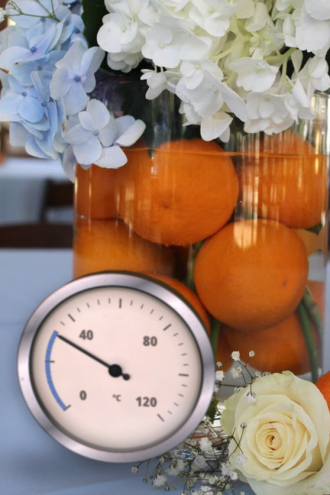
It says 32 °C
